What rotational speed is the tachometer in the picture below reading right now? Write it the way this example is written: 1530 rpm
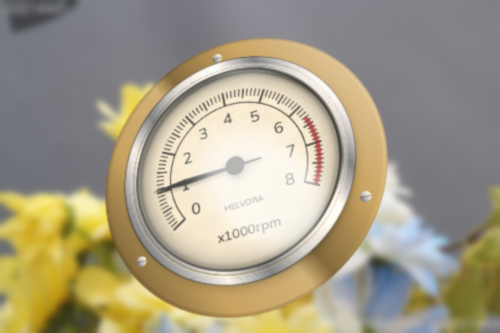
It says 1000 rpm
